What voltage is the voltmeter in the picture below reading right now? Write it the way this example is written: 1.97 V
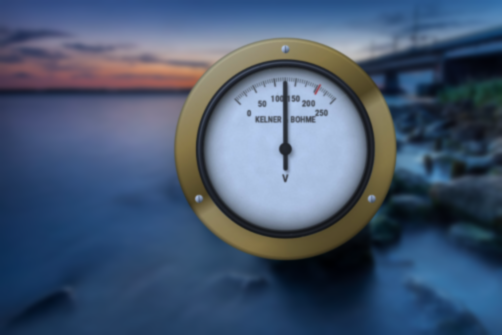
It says 125 V
